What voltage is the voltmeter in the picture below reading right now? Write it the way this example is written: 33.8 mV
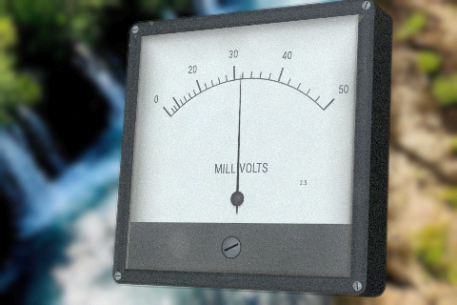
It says 32 mV
